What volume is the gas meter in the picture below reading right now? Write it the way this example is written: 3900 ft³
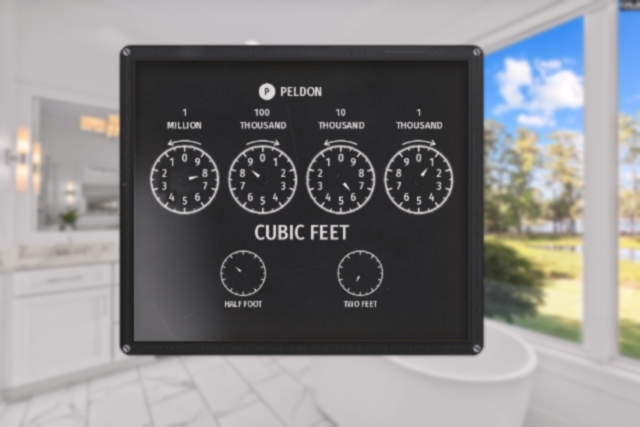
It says 786100 ft³
